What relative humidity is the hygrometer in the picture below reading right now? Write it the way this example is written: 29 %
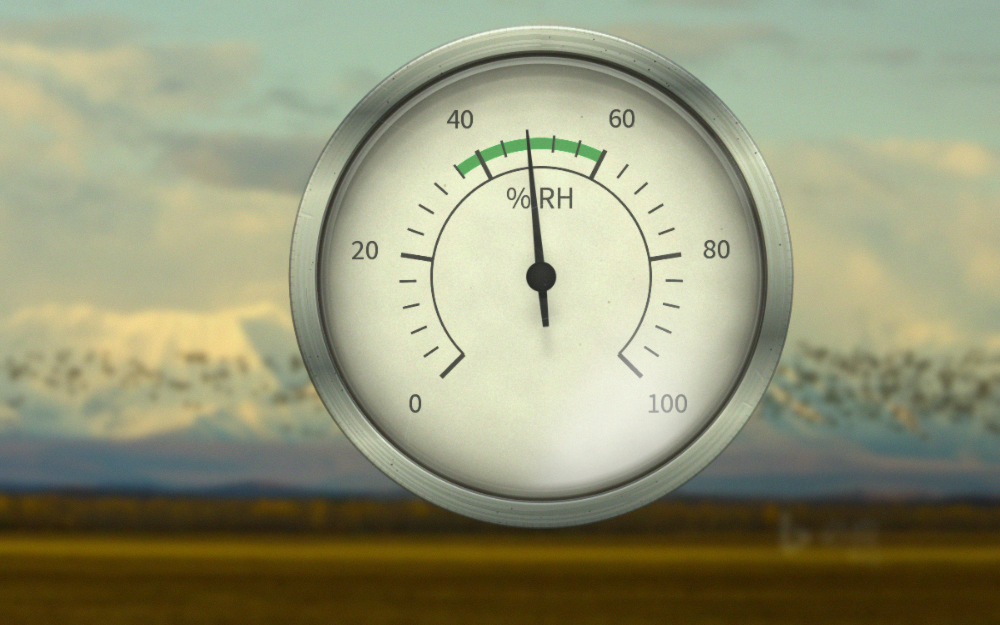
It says 48 %
